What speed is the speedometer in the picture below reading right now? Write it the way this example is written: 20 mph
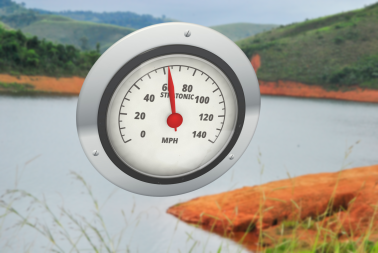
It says 62.5 mph
